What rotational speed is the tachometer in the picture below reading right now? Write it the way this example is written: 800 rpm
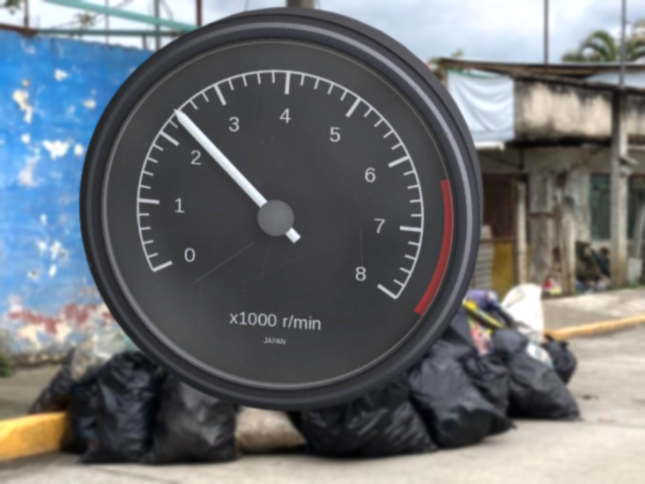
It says 2400 rpm
